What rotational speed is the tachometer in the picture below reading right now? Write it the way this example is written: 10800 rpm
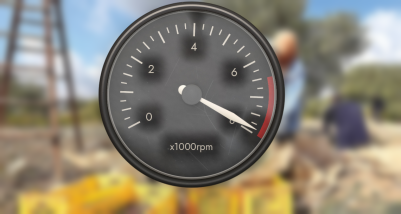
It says 7875 rpm
